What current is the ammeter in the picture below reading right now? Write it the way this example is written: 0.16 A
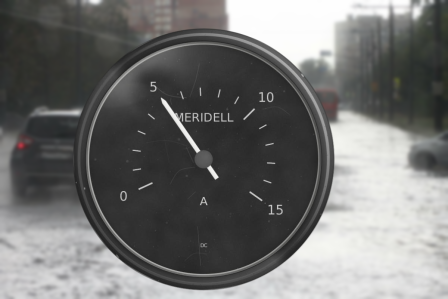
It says 5 A
